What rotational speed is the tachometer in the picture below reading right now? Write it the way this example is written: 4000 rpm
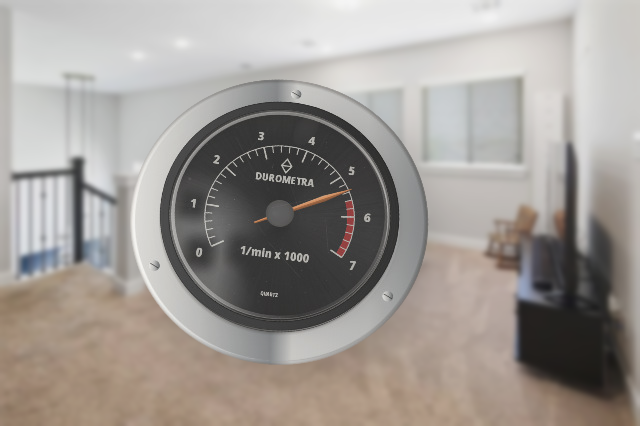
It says 5400 rpm
